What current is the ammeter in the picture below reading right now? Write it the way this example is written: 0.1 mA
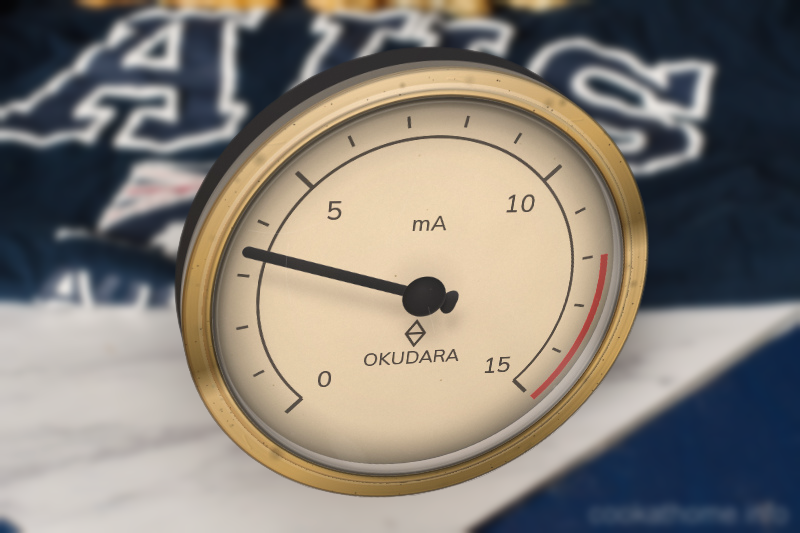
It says 3.5 mA
